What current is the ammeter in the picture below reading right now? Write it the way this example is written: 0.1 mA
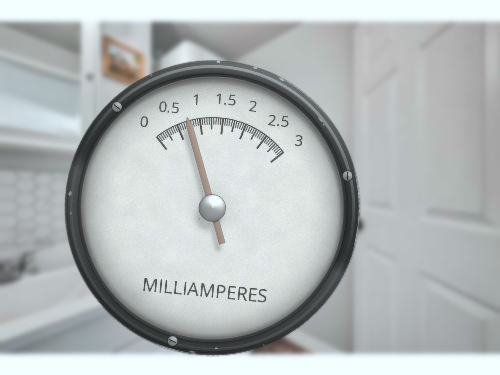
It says 0.75 mA
